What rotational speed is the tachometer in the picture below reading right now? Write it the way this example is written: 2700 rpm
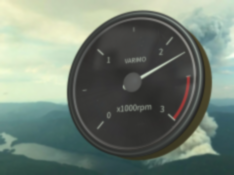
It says 2250 rpm
